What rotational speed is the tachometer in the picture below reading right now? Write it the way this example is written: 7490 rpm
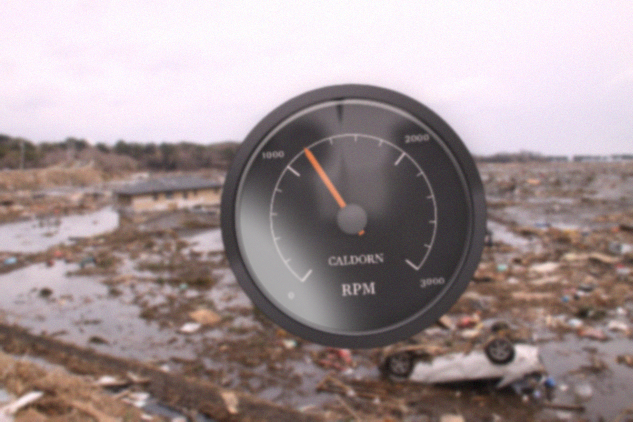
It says 1200 rpm
